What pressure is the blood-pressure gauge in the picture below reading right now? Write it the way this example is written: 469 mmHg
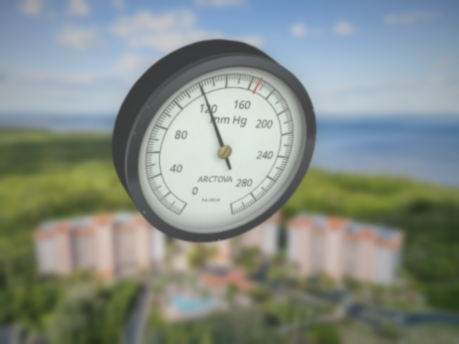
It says 120 mmHg
